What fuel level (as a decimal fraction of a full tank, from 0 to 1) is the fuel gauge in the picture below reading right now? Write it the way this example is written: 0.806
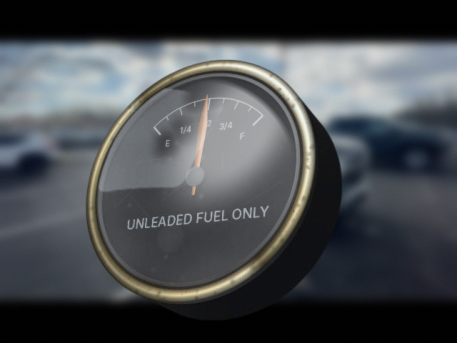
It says 0.5
